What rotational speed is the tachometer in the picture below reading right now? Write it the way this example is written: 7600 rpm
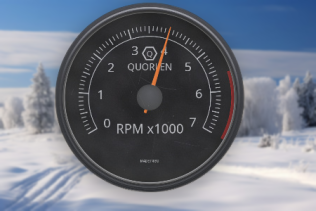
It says 4000 rpm
